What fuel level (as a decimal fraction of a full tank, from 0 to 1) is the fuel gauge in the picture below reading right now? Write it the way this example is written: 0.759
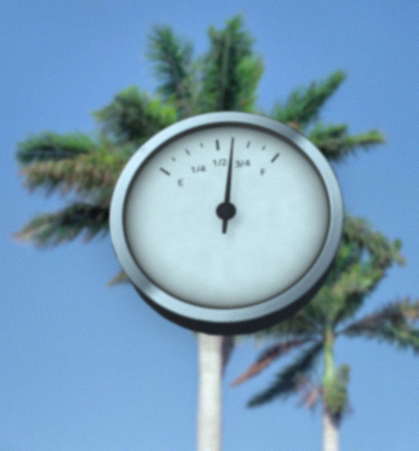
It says 0.625
